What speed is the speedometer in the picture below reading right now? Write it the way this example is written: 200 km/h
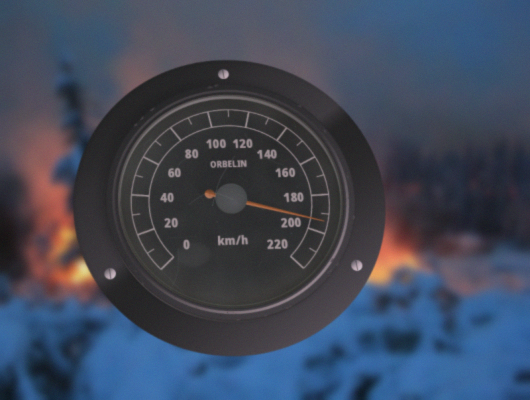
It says 195 km/h
